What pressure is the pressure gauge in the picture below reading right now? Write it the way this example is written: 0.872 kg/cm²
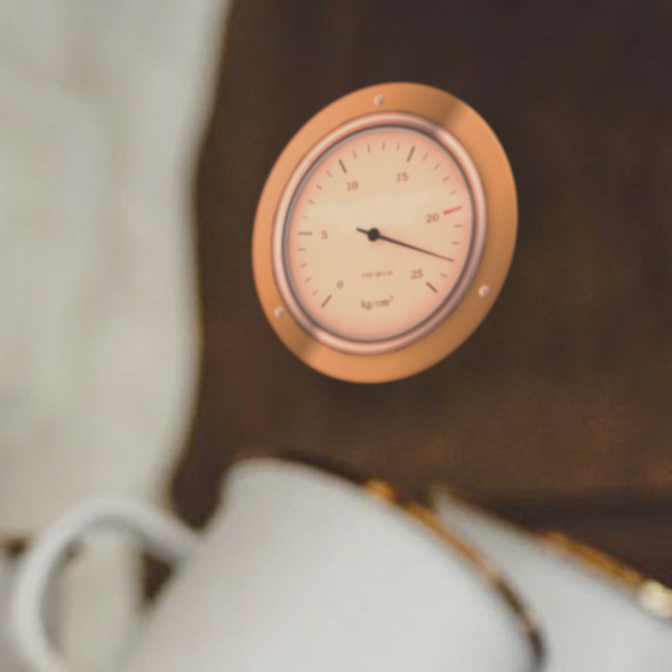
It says 23 kg/cm²
